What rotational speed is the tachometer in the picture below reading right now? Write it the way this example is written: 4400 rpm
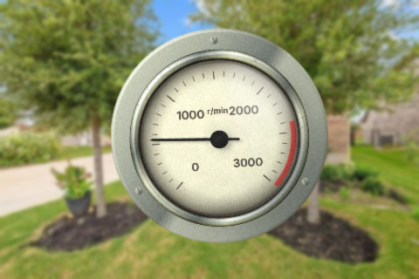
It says 550 rpm
